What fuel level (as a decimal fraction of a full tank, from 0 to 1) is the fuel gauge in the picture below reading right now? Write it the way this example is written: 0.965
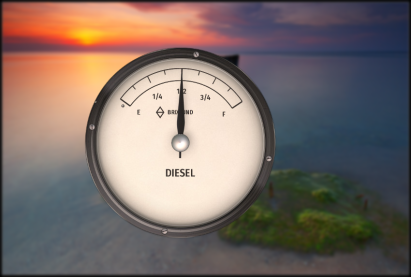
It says 0.5
